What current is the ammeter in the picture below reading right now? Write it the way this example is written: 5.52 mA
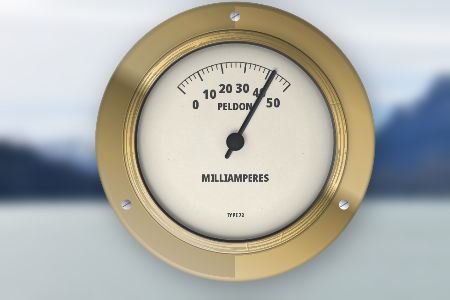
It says 42 mA
